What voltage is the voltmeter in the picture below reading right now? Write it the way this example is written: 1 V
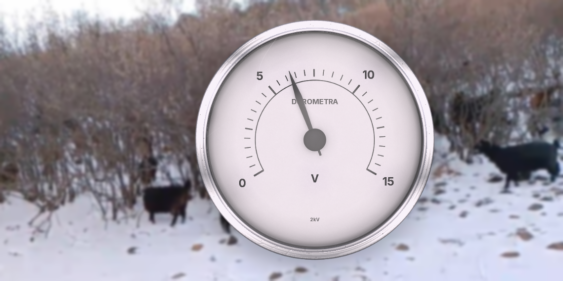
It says 6.25 V
